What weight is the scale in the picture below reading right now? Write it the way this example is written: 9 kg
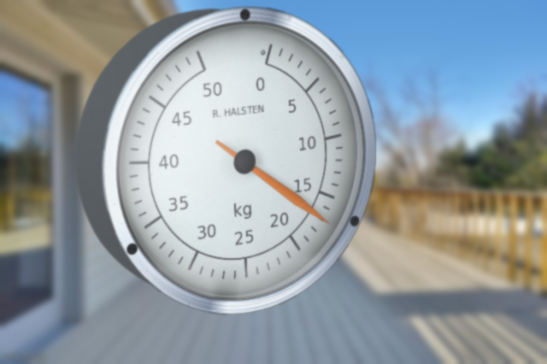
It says 17 kg
